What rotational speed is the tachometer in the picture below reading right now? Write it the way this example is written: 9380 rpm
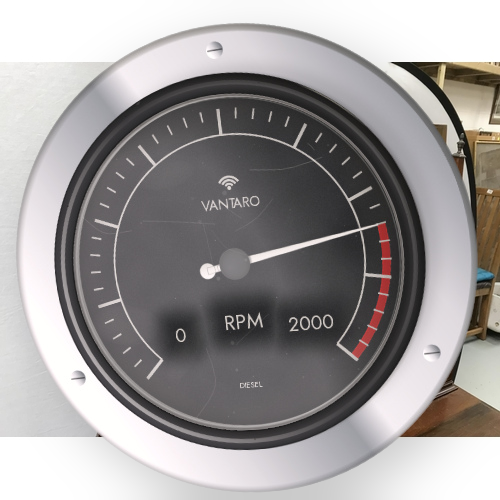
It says 1600 rpm
